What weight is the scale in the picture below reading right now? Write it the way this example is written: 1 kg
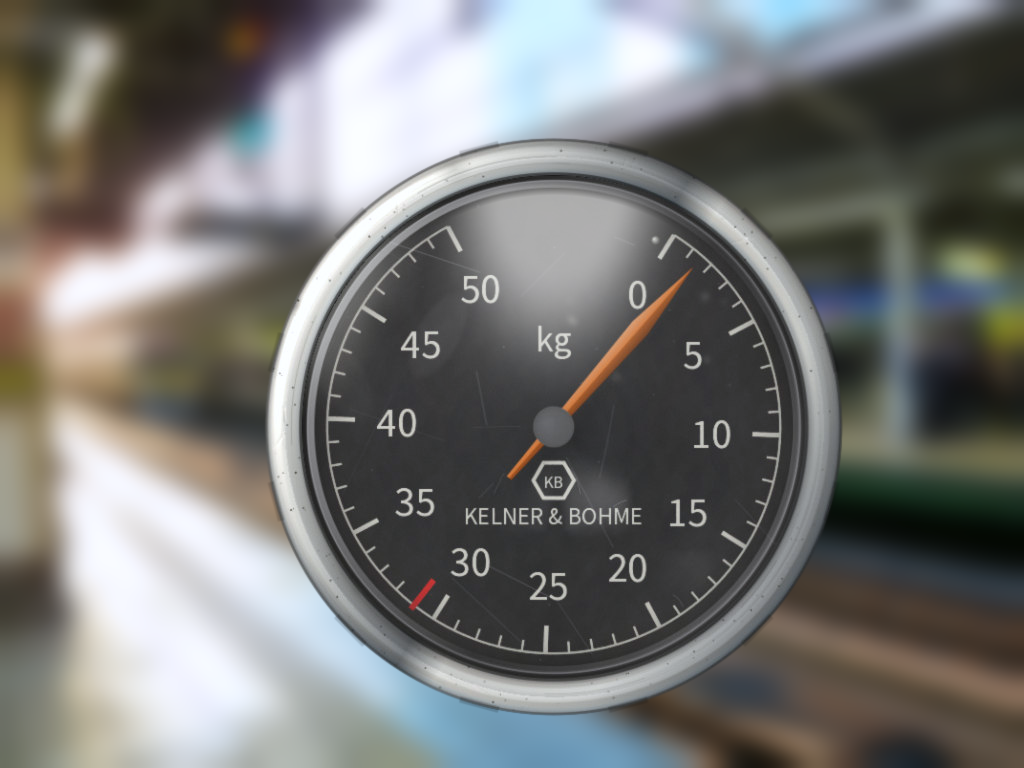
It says 1.5 kg
